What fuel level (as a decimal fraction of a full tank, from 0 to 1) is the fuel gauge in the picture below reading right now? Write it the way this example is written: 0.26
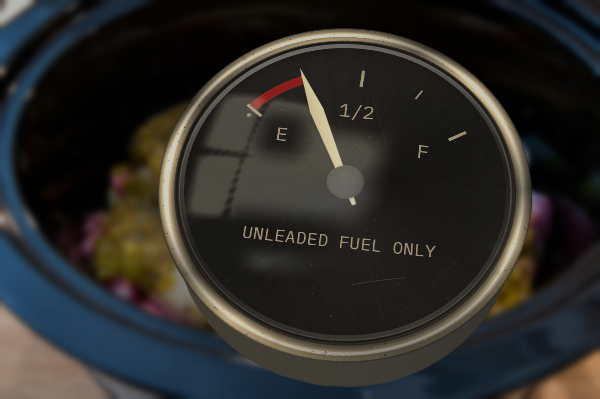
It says 0.25
